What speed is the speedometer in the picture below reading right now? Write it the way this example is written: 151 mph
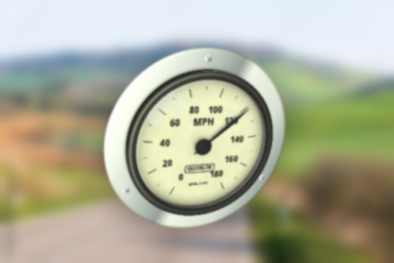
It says 120 mph
